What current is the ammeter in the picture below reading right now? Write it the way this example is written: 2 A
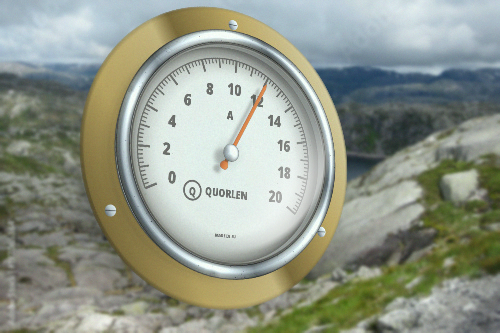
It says 12 A
